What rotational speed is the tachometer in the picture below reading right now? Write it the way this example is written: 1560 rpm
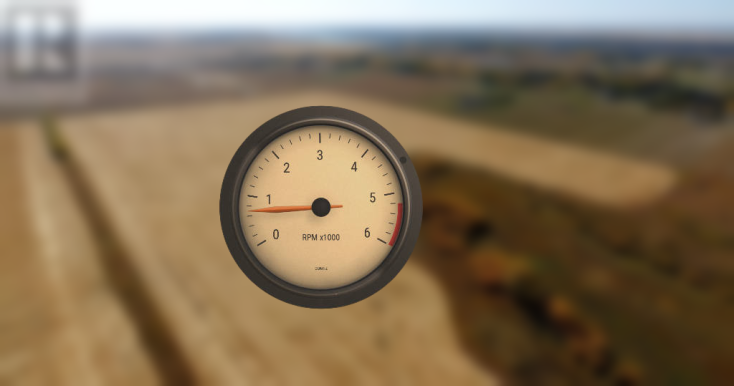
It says 700 rpm
